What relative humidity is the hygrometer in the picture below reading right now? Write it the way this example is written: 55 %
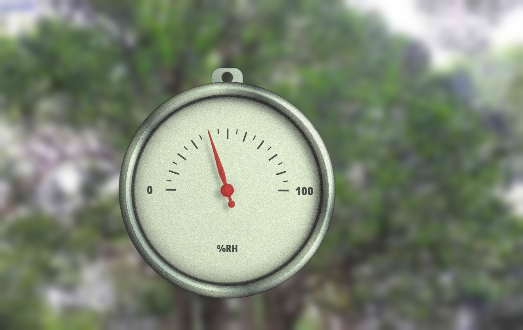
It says 40 %
